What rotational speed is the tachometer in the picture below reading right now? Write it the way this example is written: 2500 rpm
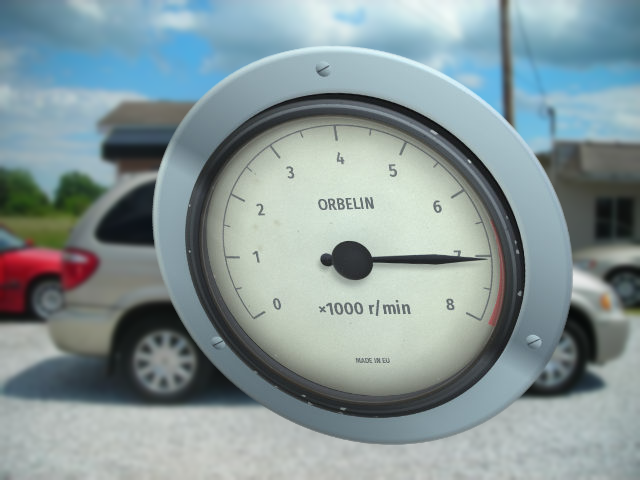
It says 7000 rpm
